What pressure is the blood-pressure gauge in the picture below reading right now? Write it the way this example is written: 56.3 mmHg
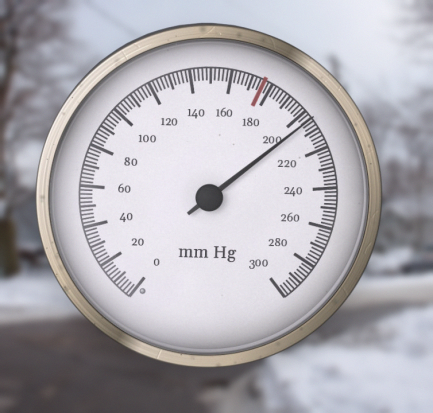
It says 204 mmHg
